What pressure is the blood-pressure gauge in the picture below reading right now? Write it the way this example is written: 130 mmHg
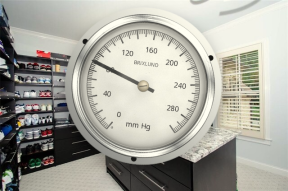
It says 80 mmHg
